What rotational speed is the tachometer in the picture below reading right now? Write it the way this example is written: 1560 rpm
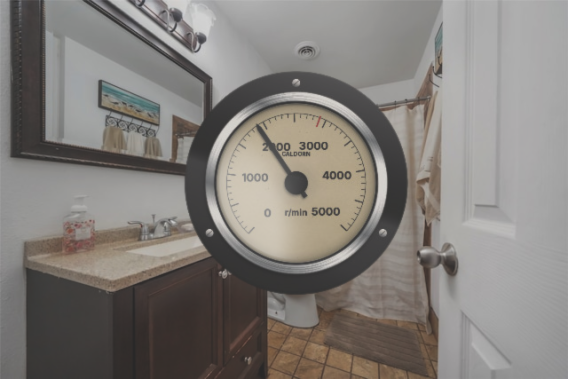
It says 1900 rpm
